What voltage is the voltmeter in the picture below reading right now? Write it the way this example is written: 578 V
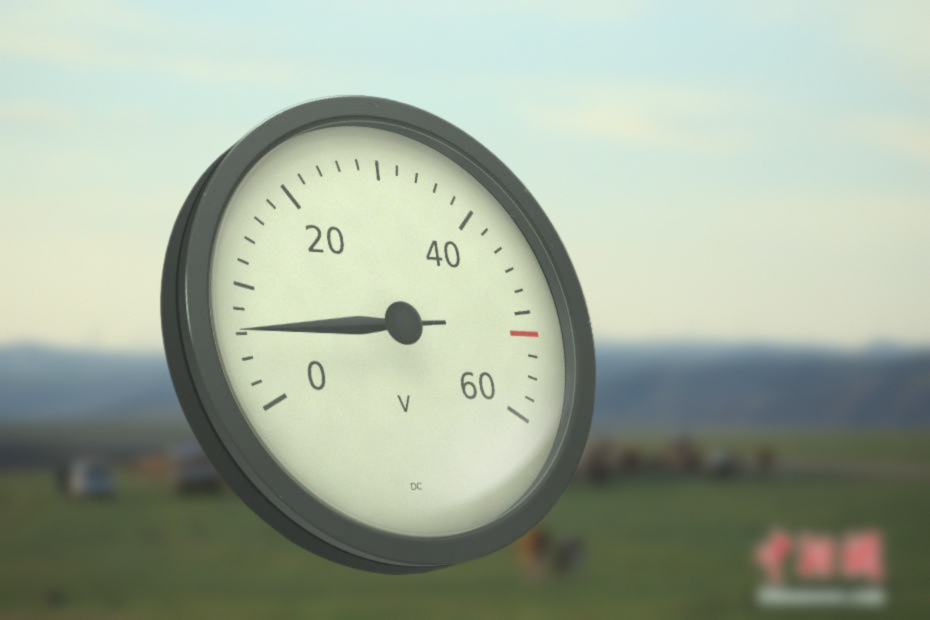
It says 6 V
